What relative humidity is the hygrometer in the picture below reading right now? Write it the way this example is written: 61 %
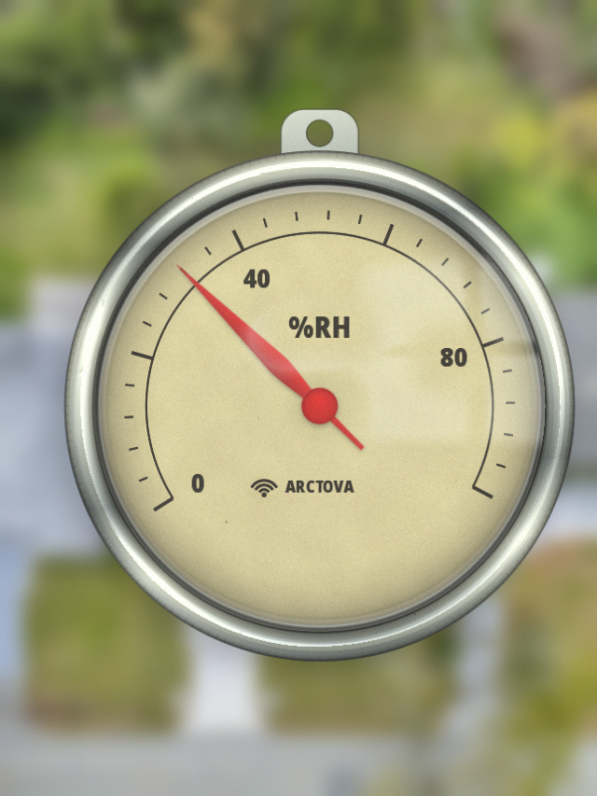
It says 32 %
